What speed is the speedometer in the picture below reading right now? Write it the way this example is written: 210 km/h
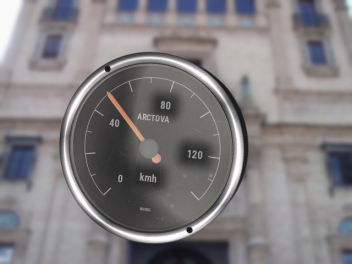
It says 50 km/h
